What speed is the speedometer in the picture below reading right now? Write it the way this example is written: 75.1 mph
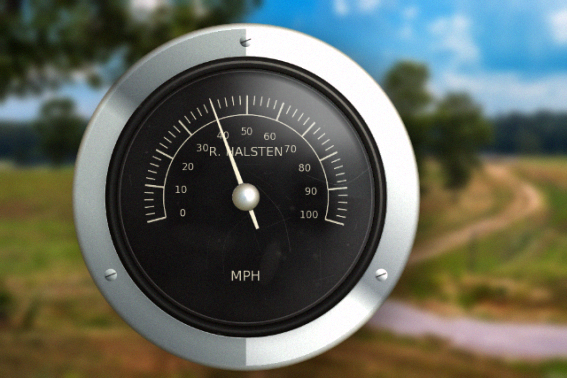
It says 40 mph
